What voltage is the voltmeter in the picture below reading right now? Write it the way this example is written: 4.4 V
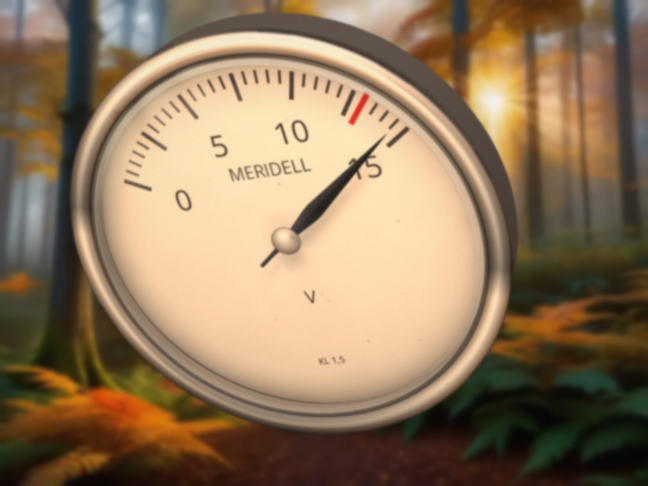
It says 14.5 V
